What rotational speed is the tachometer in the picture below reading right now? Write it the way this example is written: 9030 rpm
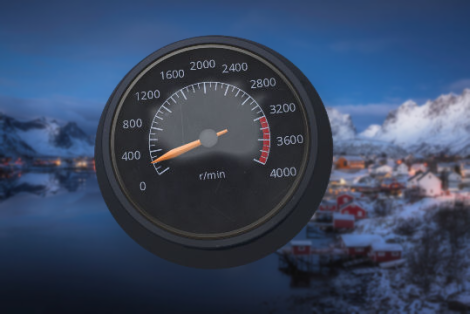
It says 200 rpm
